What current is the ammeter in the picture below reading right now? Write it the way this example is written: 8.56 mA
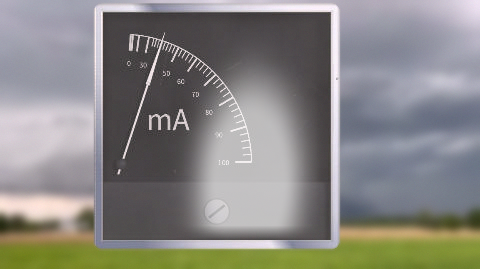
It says 40 mA
